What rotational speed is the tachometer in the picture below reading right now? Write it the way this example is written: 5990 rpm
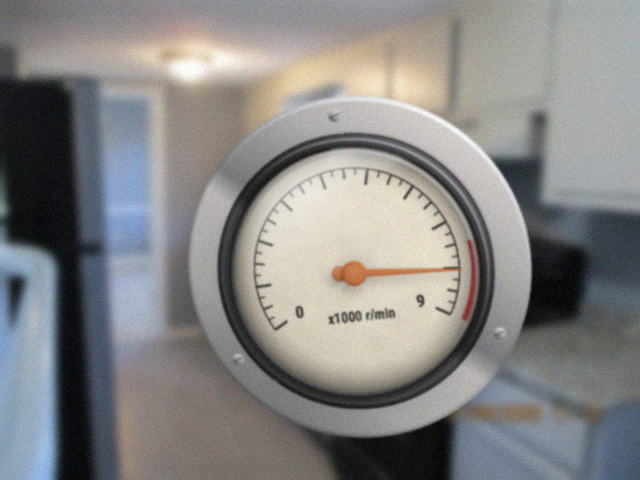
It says 8000 rpm
